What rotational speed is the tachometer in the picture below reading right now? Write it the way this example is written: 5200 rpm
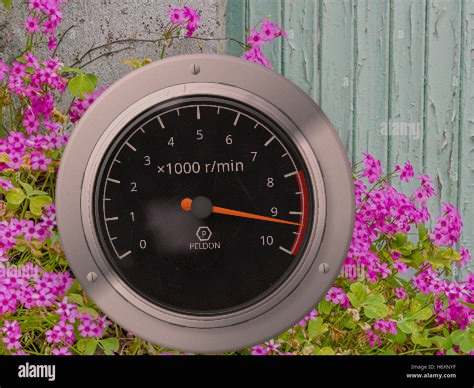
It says 9250 rpm
